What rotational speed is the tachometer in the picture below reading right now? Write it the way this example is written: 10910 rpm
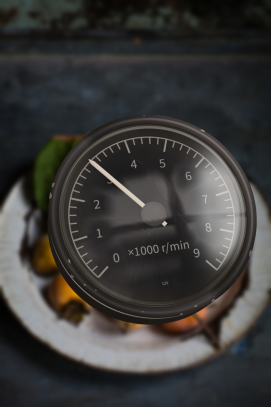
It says 3000 rpm
